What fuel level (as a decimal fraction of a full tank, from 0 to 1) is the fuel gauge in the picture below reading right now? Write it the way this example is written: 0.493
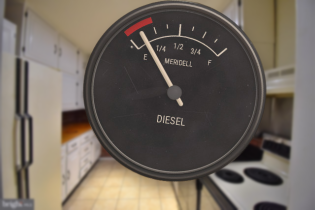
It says 0.125
